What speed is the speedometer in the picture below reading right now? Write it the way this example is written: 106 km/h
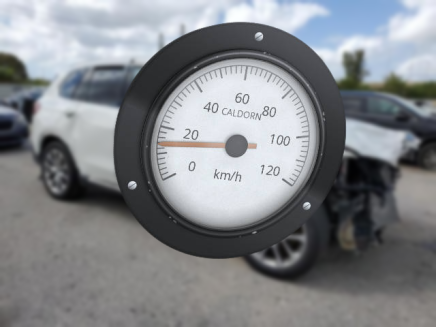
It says 14 km/h
